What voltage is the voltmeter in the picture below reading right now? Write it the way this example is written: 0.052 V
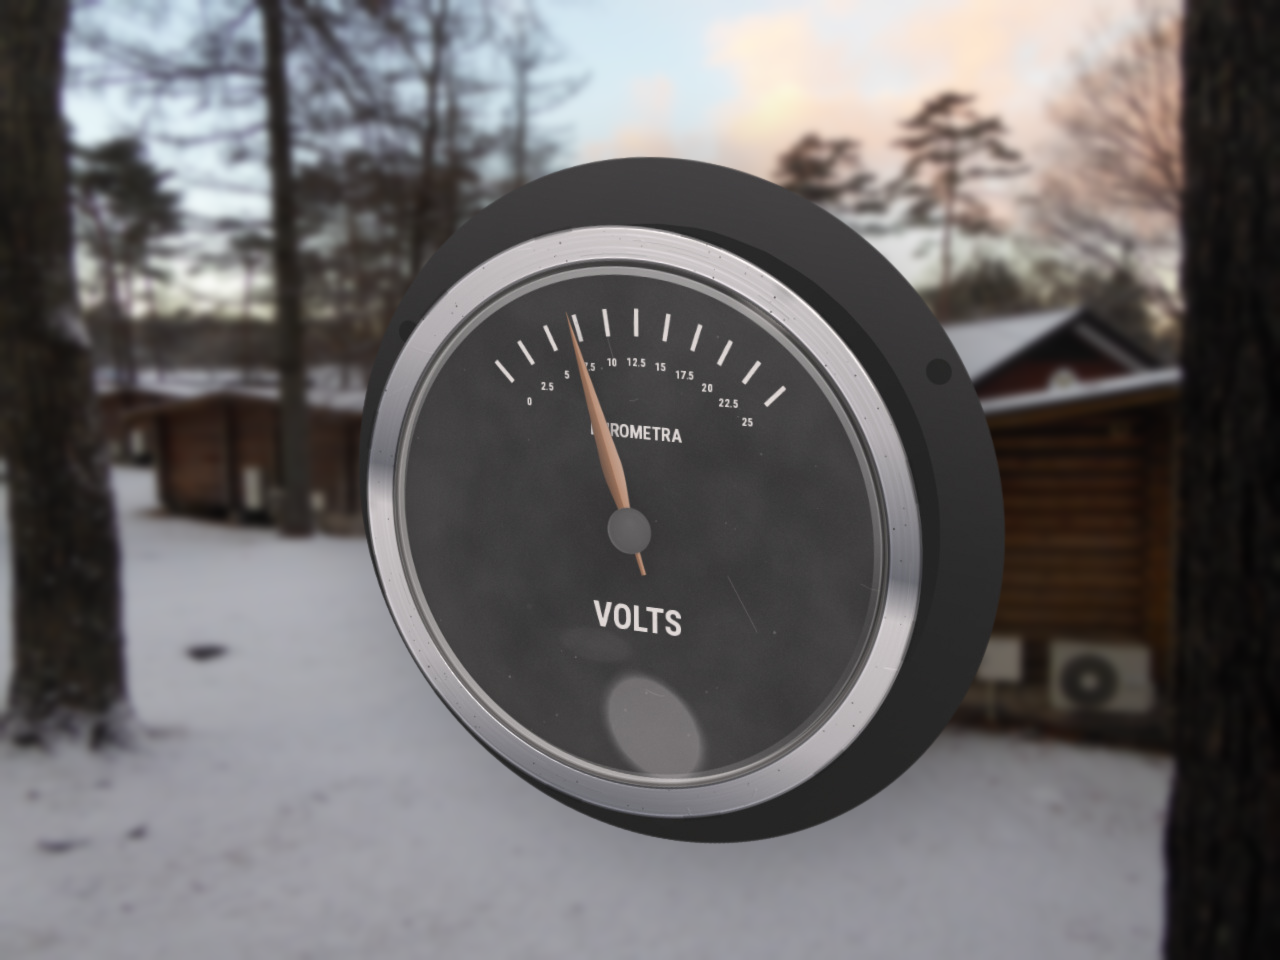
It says 7.5 V
